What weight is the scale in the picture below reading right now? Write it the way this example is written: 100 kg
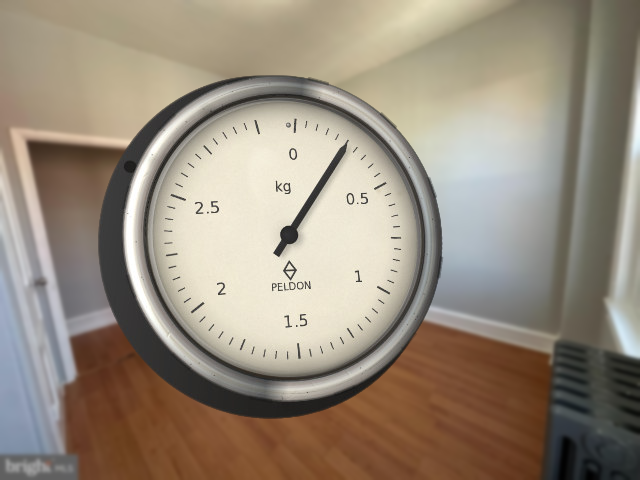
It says 0.25 kg
